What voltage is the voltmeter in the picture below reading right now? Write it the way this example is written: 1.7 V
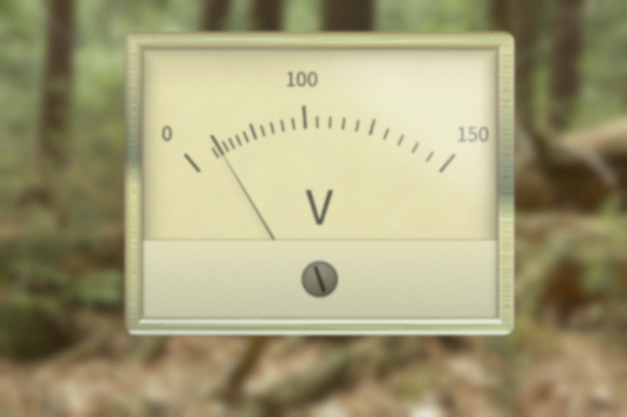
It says 50 V
